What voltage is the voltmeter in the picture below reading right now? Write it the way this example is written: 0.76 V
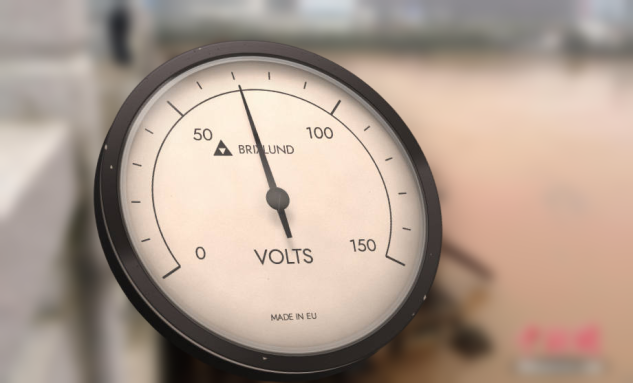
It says 70 V
